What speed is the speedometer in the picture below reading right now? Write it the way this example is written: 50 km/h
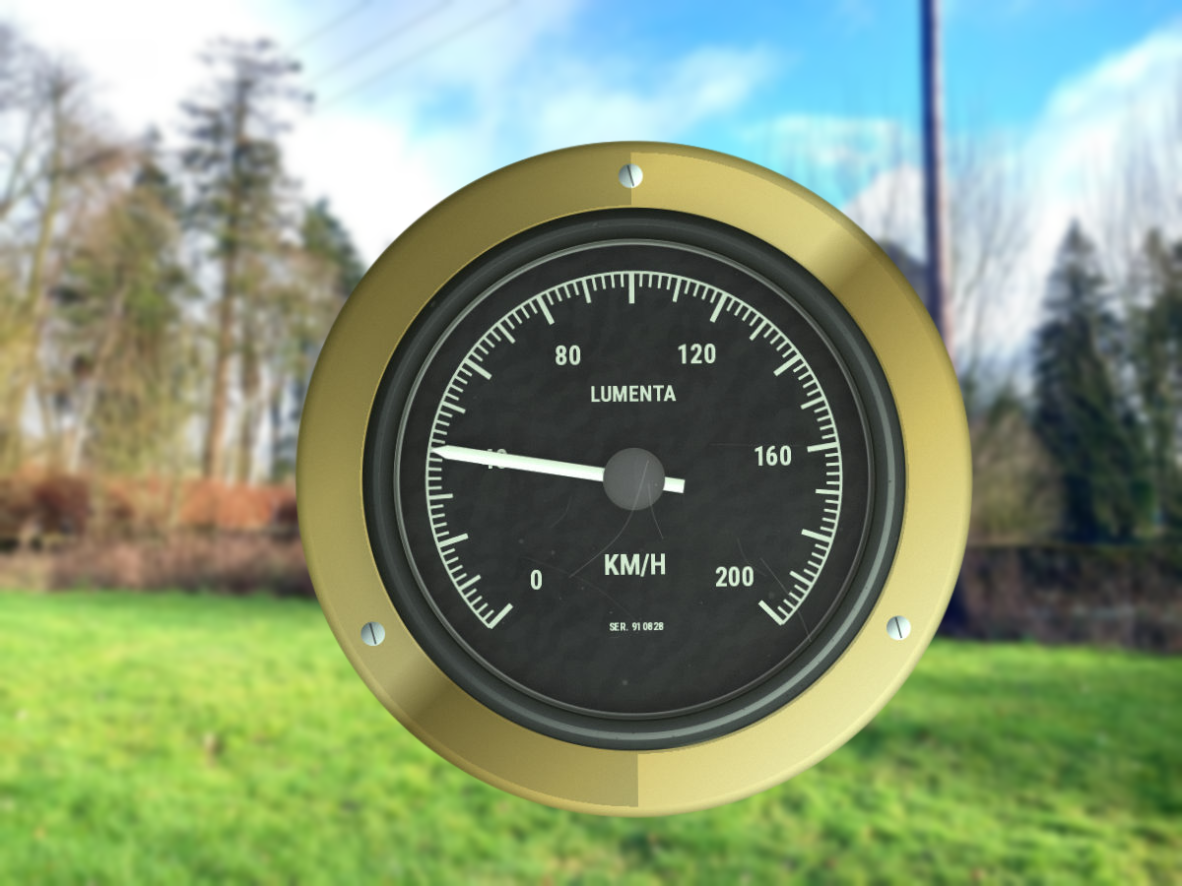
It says 40 km/h
